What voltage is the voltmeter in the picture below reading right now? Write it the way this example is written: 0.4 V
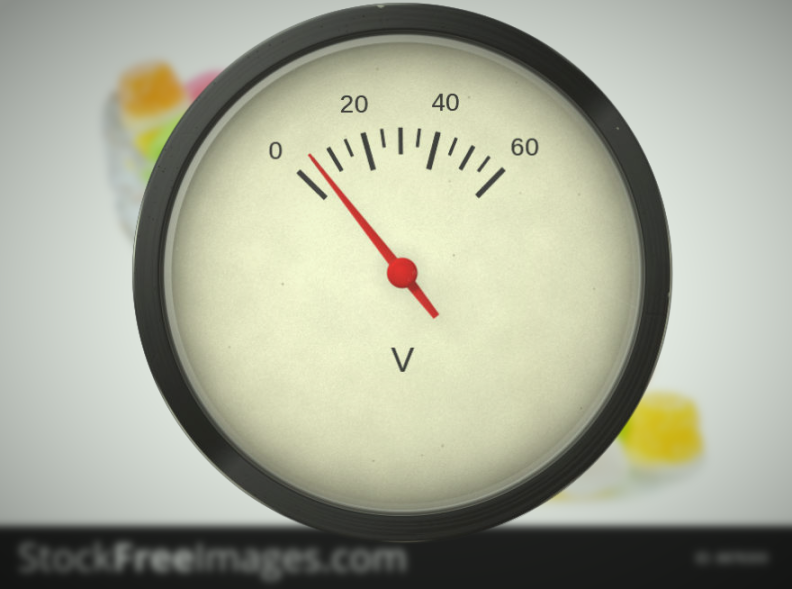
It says 5 V
